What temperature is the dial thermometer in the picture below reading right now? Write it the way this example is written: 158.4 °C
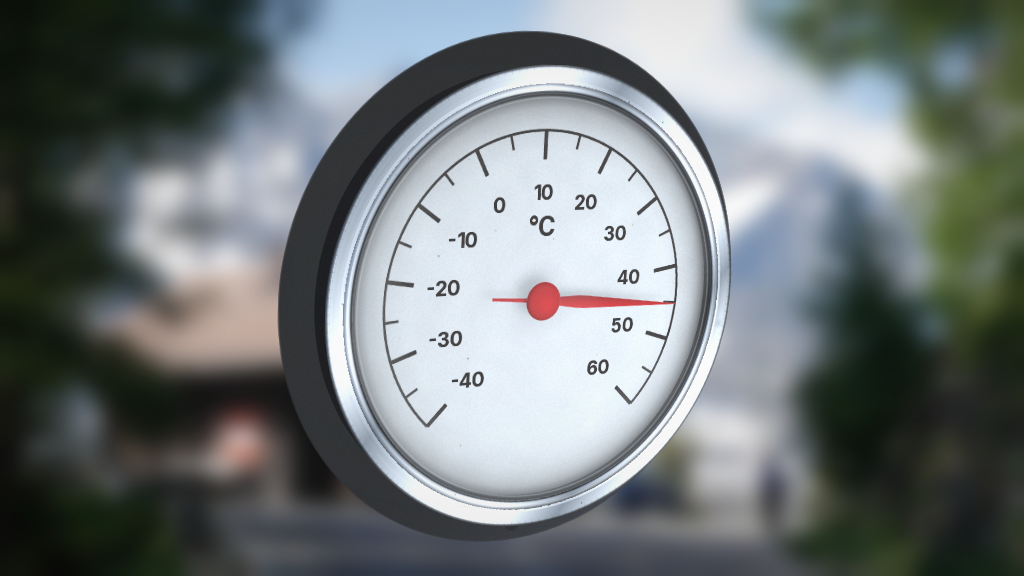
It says 45 °C
